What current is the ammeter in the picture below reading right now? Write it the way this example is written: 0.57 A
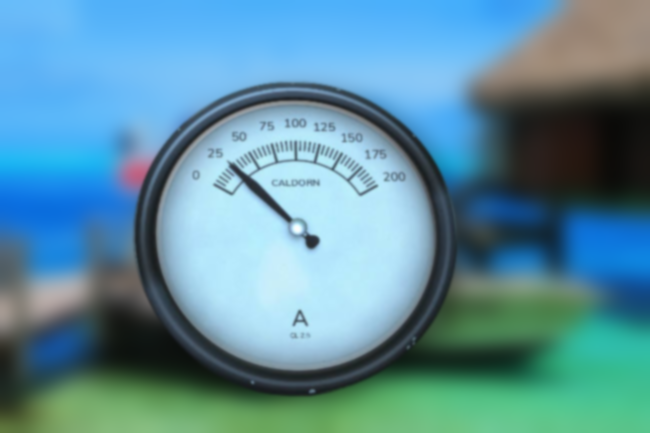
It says 25 A
